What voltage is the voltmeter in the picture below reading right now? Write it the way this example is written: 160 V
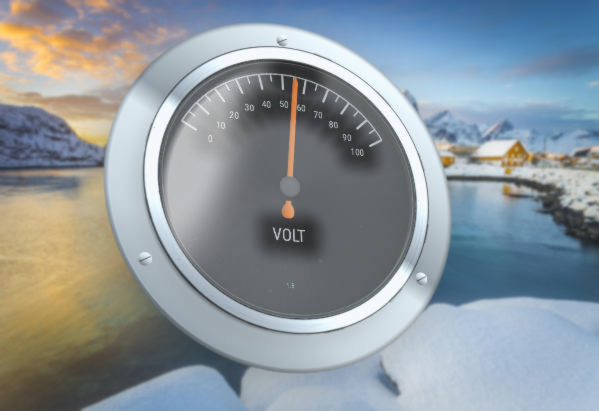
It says 55 V
